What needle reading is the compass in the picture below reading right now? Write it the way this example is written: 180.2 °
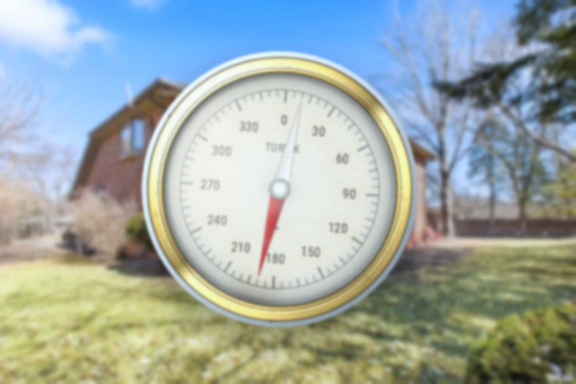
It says 190 °
